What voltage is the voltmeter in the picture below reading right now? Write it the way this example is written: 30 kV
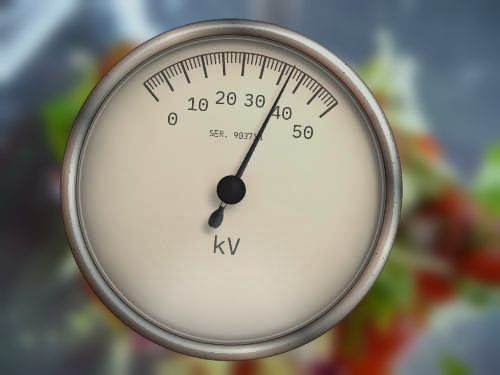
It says 37 kV
